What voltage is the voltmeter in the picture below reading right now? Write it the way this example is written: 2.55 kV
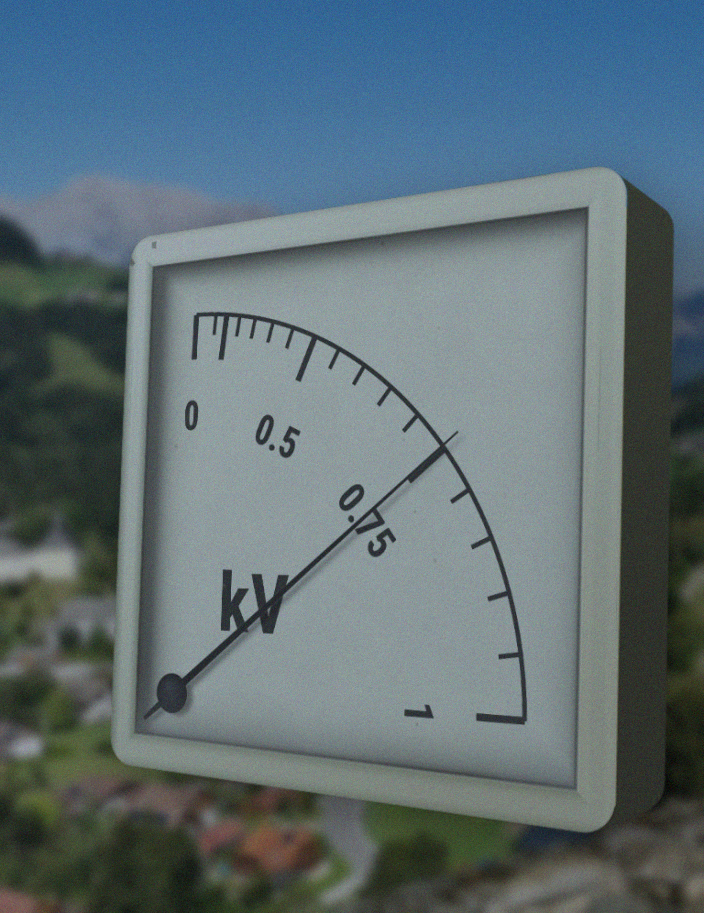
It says 0.75 kV
